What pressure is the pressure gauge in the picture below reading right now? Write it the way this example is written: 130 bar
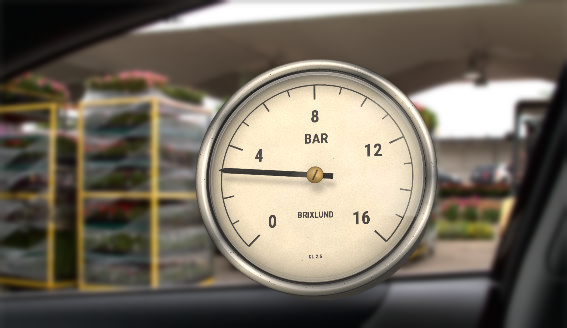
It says 3 bar
